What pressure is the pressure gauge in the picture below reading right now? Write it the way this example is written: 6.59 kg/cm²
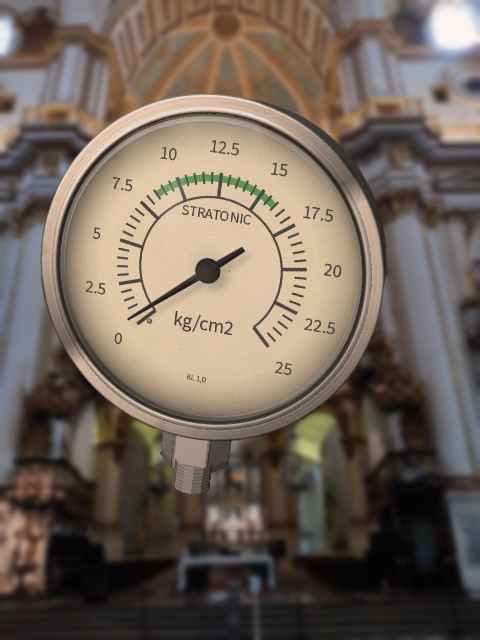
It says 0.5 kg/cm²
